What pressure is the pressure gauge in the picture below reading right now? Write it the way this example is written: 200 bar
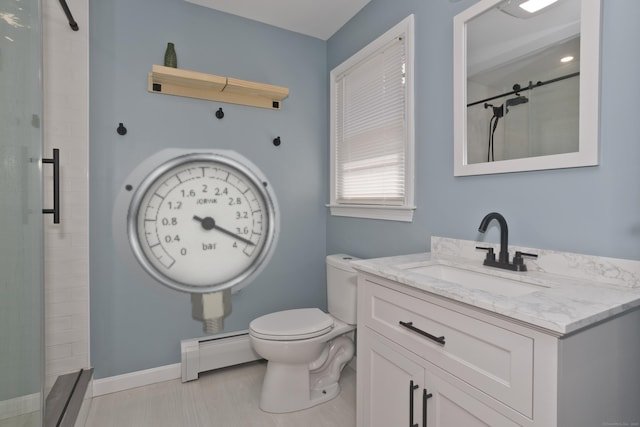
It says 3.8 bar
